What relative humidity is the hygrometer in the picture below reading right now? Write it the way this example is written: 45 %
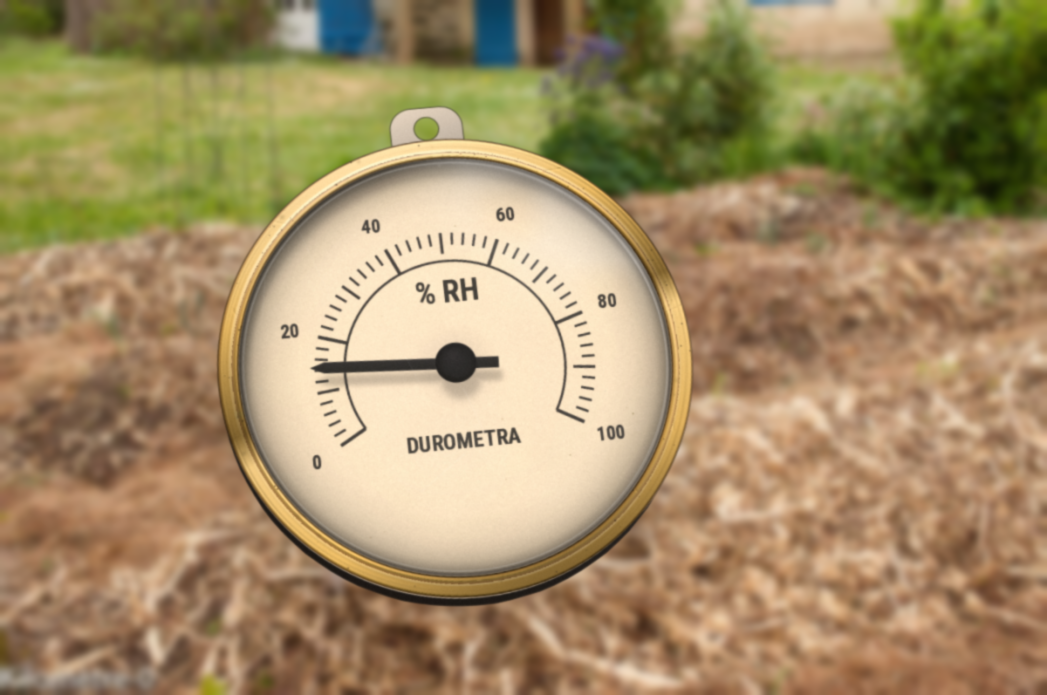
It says 14 %
